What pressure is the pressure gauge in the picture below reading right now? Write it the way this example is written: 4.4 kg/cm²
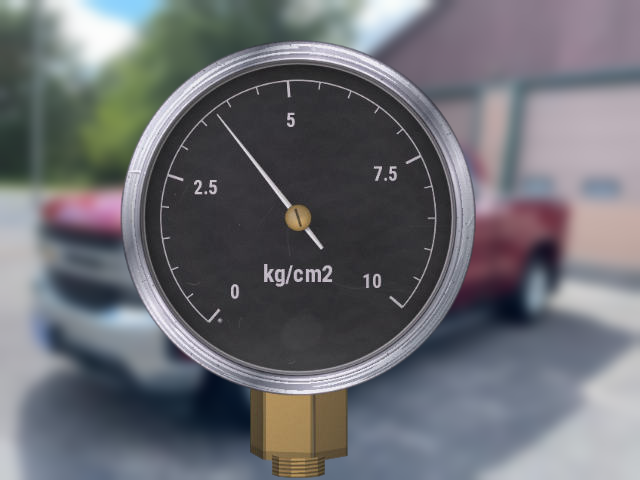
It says 3.75 kg/cm²
